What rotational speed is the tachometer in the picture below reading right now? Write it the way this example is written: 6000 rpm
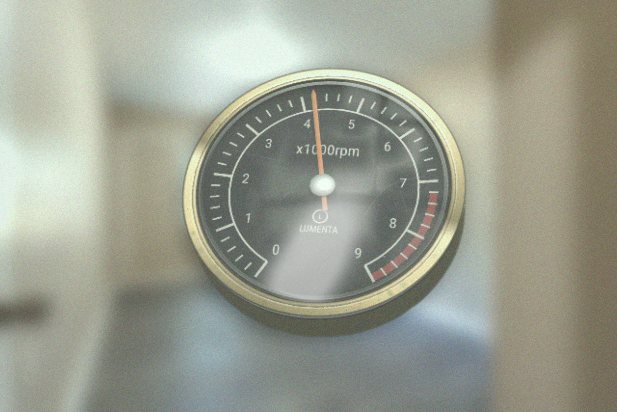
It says 4200 rpm
